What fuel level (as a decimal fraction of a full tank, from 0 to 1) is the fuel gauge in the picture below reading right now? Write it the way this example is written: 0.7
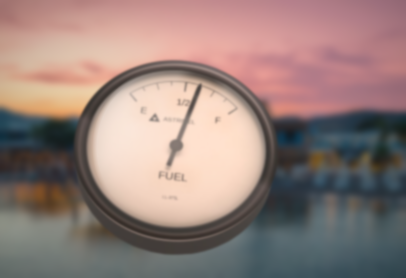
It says 0.625
